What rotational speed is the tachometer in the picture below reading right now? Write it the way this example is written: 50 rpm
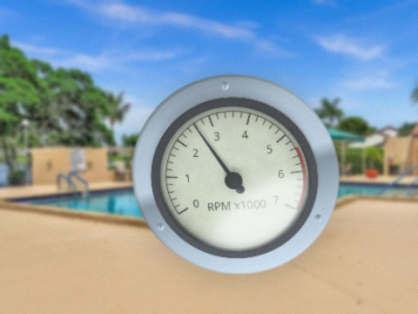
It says 2600 rpm
